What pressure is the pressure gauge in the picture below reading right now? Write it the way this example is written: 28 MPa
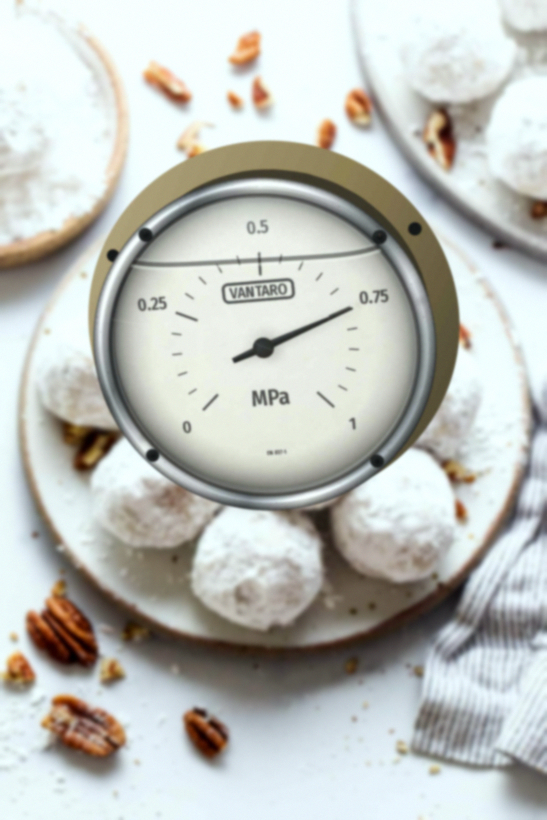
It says 0.75 MPa
